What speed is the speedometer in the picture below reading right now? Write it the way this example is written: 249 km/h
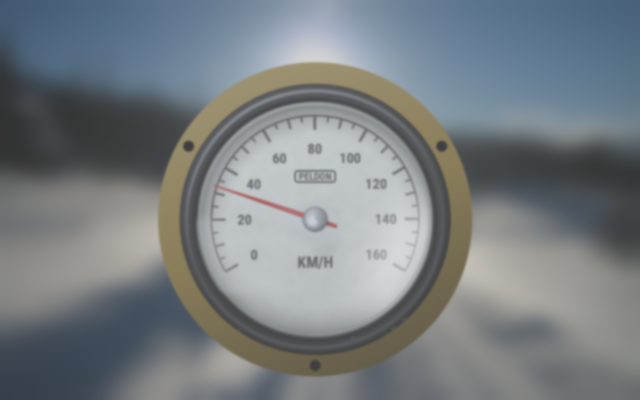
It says 32.5 km/h
